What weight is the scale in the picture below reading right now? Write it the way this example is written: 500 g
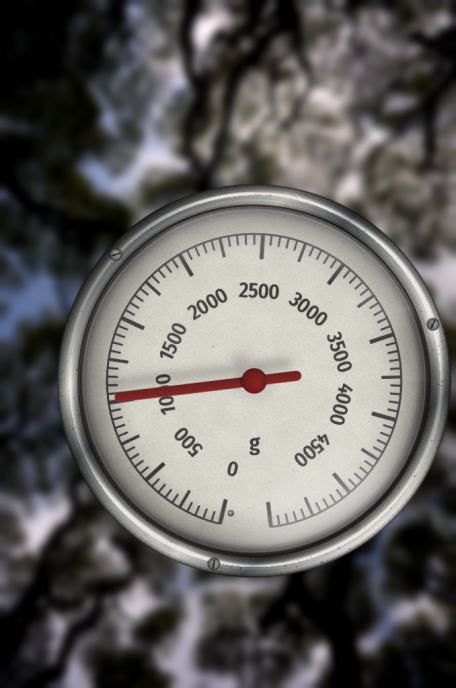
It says 1025 g
